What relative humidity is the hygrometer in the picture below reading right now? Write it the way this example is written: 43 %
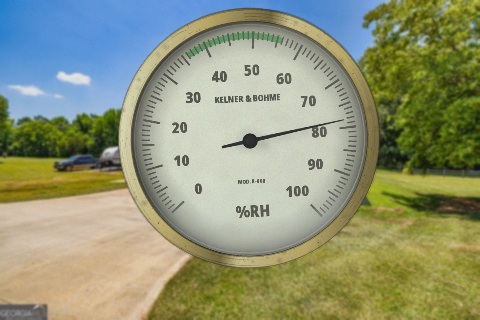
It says 78 %
